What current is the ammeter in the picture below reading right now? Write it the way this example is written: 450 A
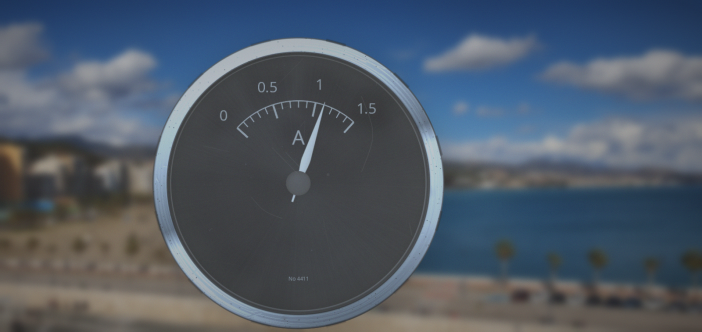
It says 1.1 A
